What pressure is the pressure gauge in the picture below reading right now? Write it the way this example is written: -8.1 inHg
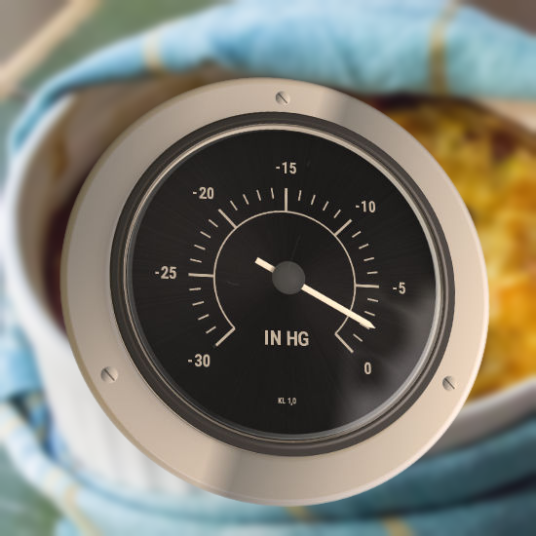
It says -2 inHg
